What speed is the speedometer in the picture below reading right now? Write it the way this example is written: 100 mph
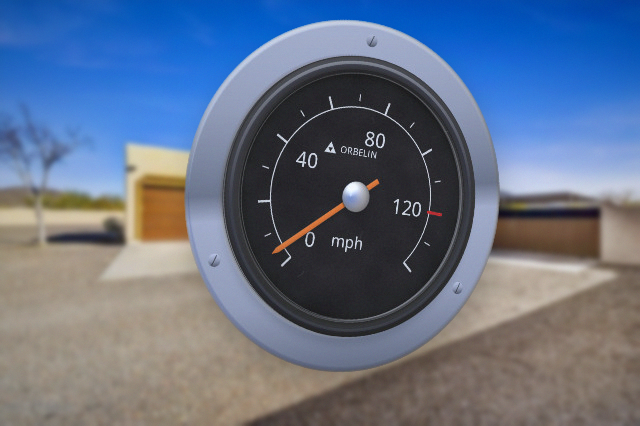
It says 5 mph
